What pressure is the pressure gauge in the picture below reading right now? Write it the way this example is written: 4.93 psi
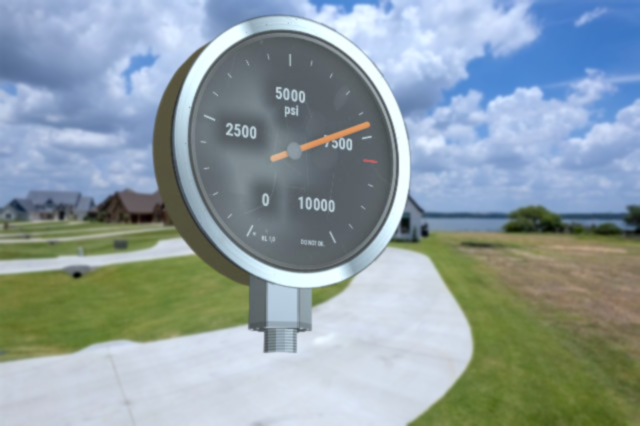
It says 7250 psi
